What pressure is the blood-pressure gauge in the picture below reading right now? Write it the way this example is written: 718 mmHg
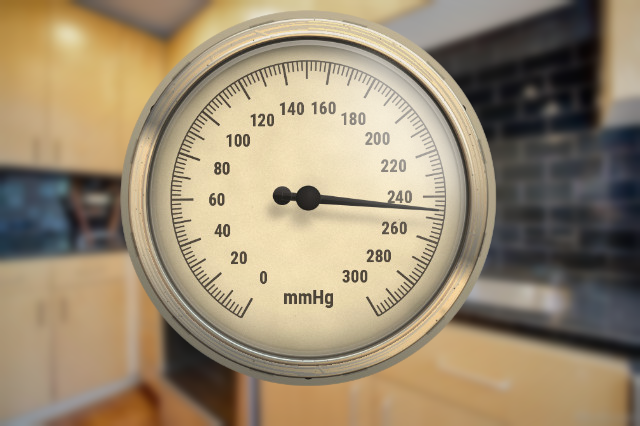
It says 246 mmHg
